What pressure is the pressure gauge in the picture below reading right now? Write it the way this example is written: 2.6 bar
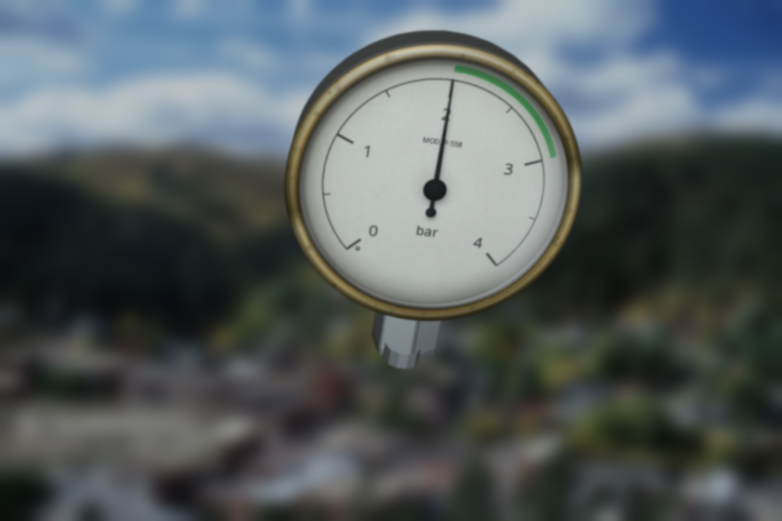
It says 2 bar
